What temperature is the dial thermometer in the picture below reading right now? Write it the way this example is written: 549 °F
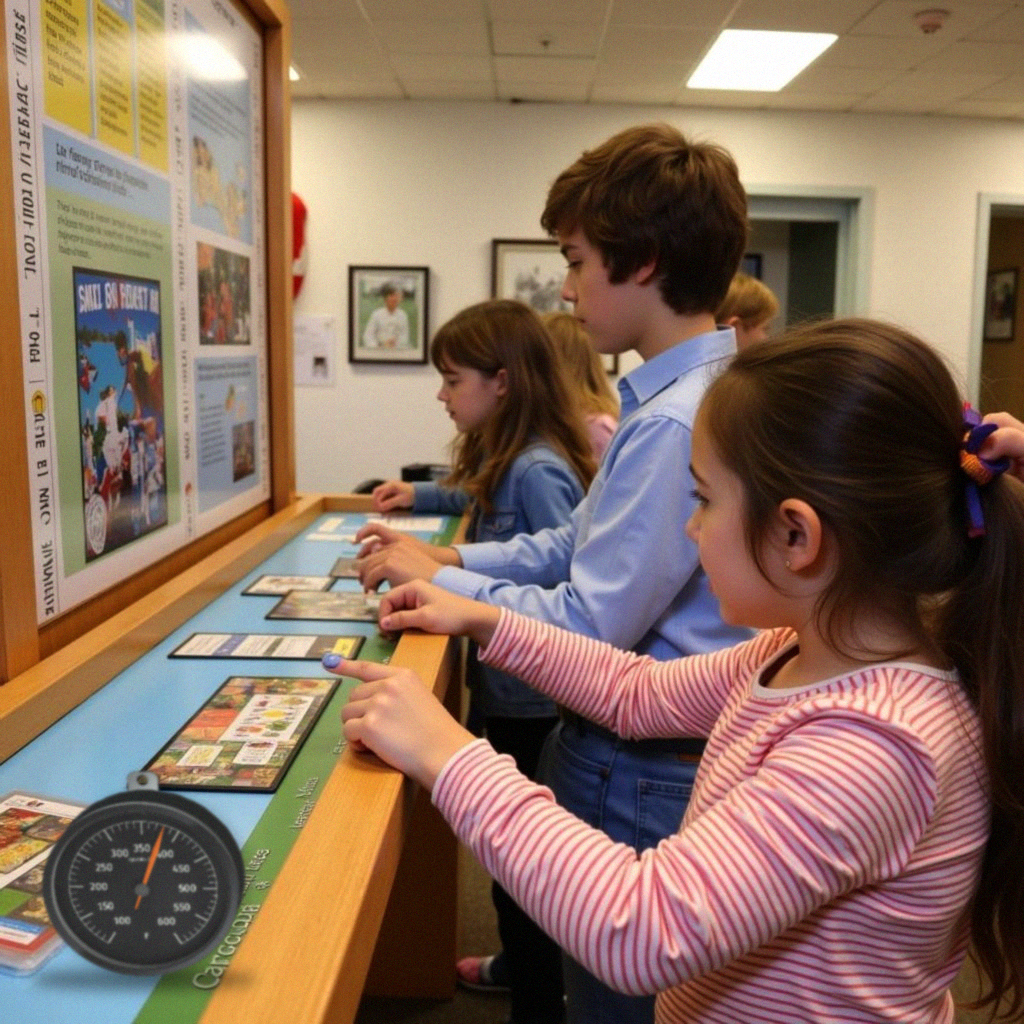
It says 380 °F
